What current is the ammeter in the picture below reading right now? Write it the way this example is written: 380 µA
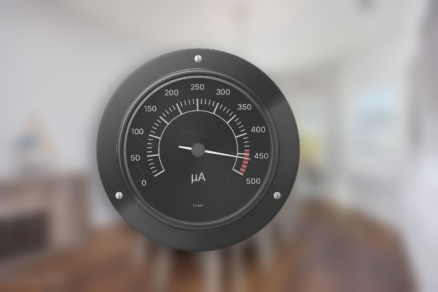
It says 460 µA
